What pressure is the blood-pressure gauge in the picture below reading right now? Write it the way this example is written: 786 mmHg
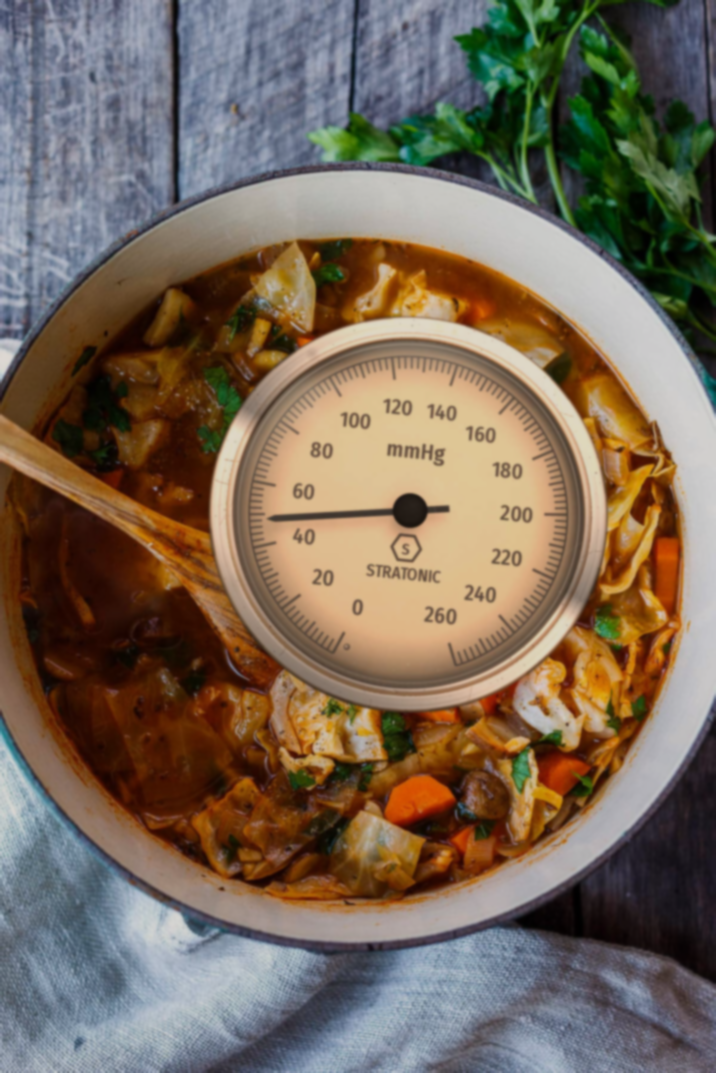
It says 48 mmHg
